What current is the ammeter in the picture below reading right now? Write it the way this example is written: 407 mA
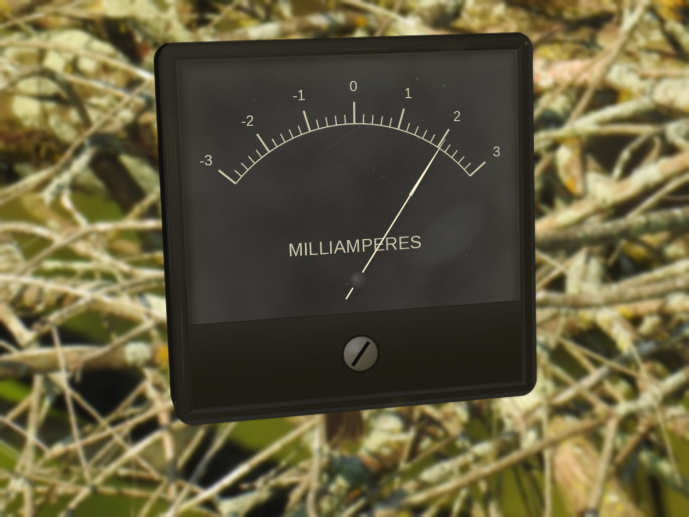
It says 2 mA
